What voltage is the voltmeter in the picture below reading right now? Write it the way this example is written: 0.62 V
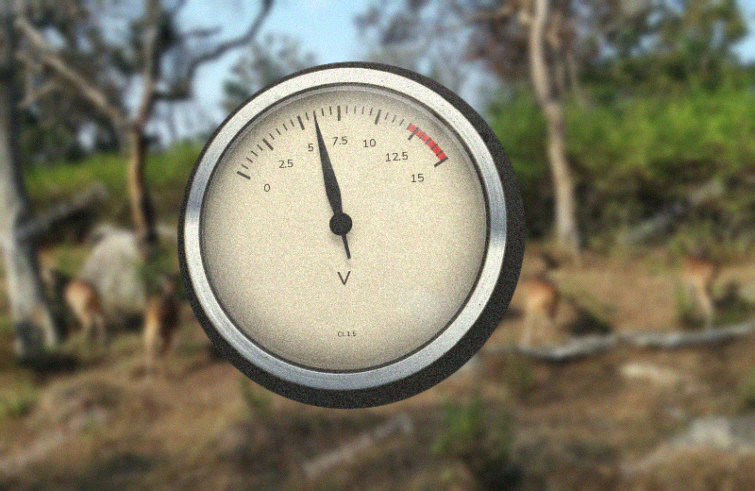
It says 6 V
